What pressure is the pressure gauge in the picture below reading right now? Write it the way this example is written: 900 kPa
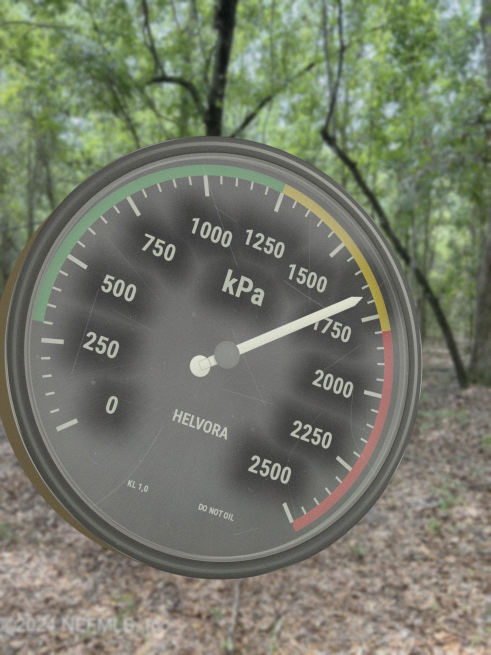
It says 1675 kPa
